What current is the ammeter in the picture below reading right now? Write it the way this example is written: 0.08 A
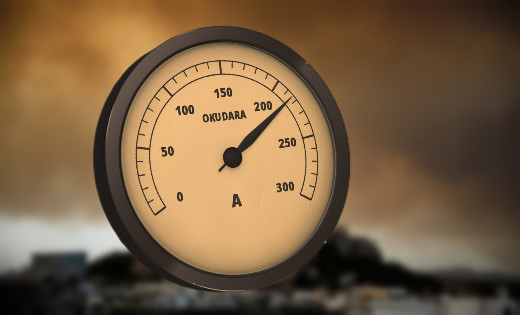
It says 215 A
